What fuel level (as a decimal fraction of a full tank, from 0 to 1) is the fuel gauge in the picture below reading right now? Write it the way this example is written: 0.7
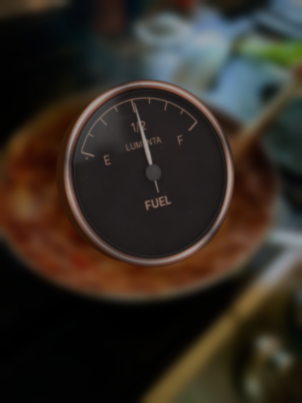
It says 0.5
